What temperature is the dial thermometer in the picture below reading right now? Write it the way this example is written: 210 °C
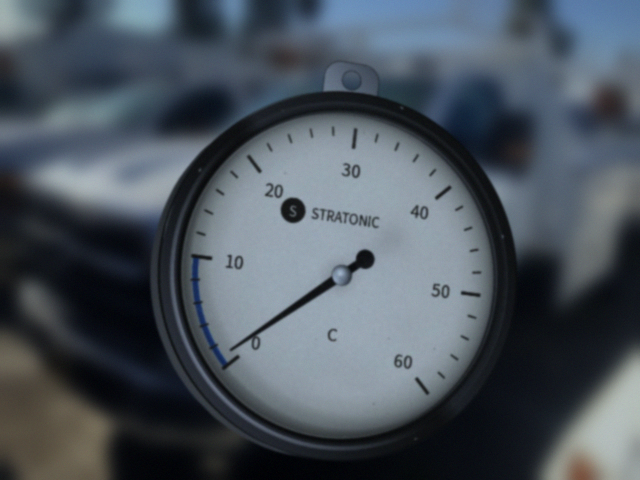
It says 1 °C
